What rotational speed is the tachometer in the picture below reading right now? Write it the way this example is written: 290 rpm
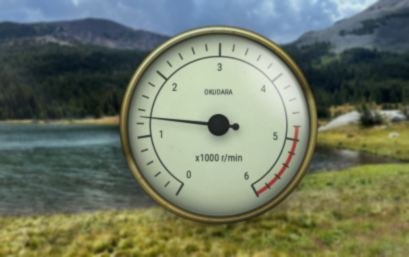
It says 1300 rpm
